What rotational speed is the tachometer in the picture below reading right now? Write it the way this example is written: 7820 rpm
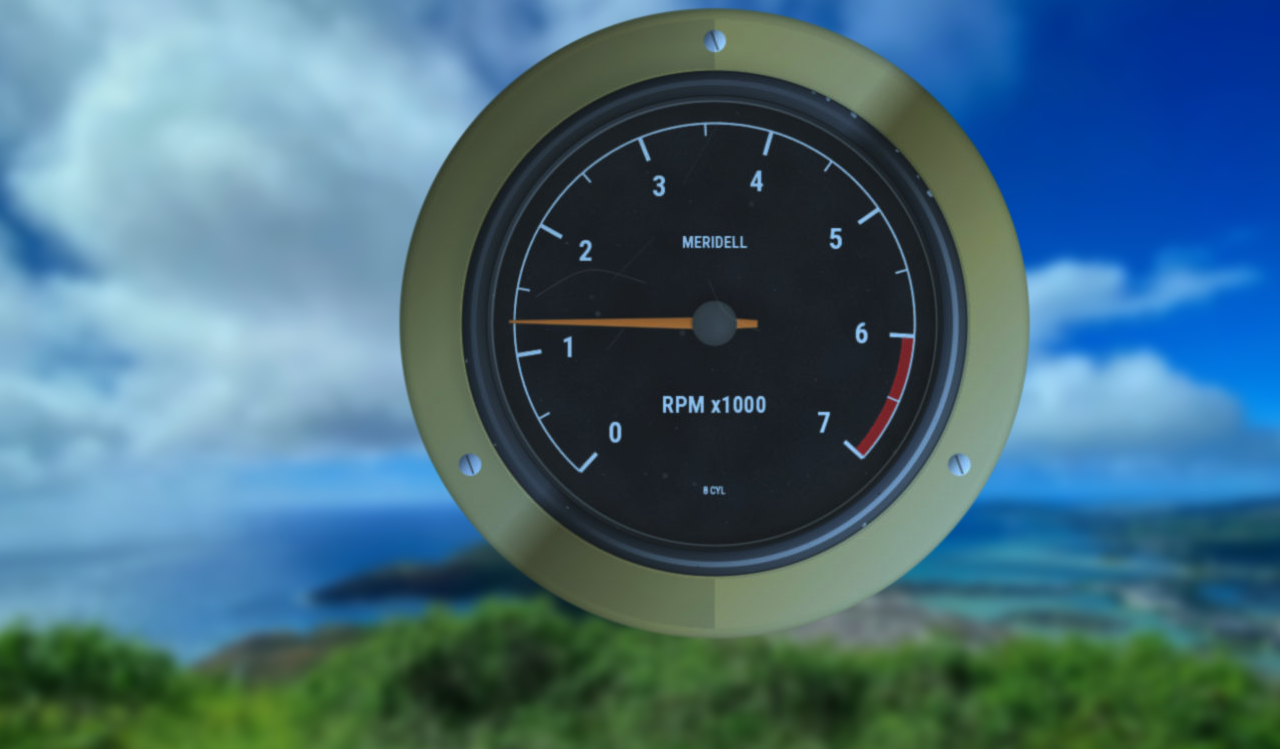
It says 1250 rpm
